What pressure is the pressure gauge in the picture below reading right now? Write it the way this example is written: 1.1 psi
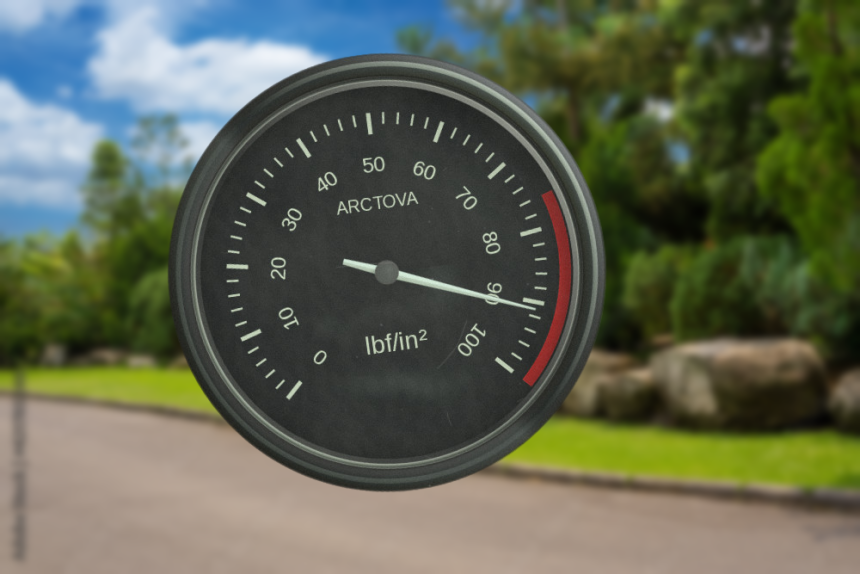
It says 91 psi
